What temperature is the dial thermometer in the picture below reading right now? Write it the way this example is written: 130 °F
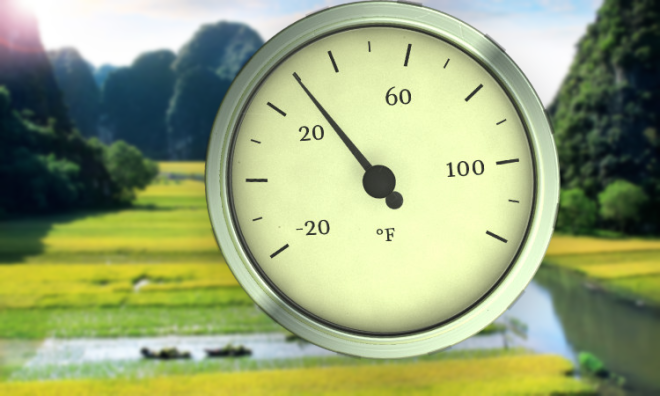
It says 30 °F
